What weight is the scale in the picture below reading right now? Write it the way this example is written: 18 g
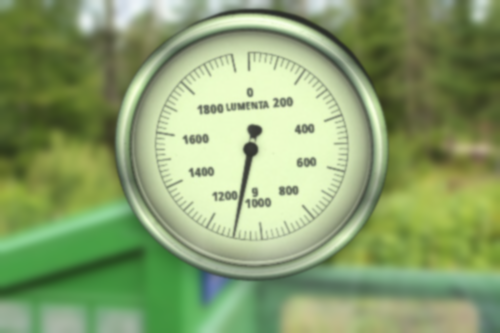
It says 1100 g
